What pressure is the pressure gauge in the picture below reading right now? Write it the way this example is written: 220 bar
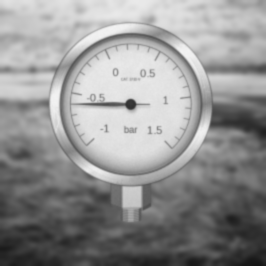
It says -0.6 bar
